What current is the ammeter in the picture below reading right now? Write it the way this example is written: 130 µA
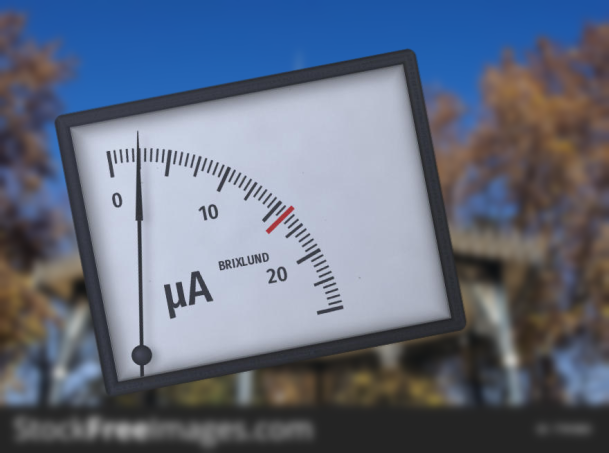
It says 2.5 µA
